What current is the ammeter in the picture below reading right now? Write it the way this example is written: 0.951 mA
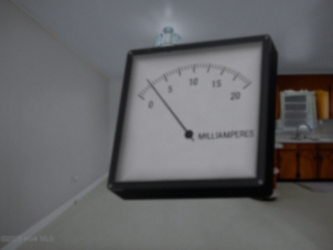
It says 2.5 mA
